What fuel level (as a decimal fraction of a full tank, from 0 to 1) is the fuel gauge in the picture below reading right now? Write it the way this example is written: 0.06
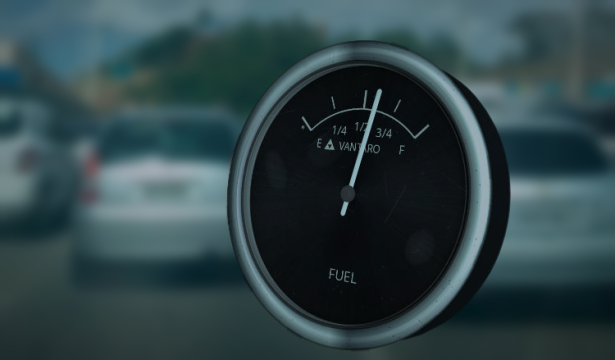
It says 0.625
